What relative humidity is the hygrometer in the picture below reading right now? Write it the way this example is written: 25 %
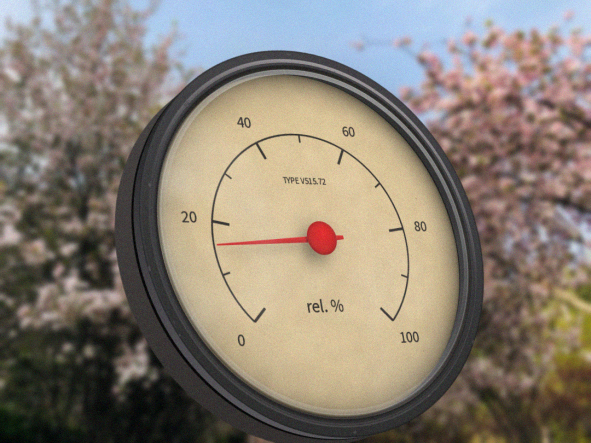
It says 15 %
